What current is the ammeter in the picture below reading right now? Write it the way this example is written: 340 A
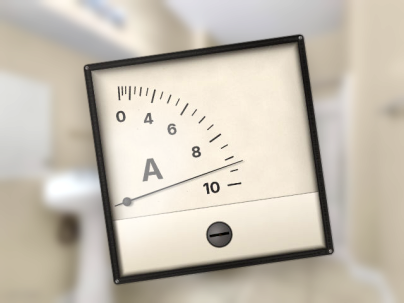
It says 9.25 A
